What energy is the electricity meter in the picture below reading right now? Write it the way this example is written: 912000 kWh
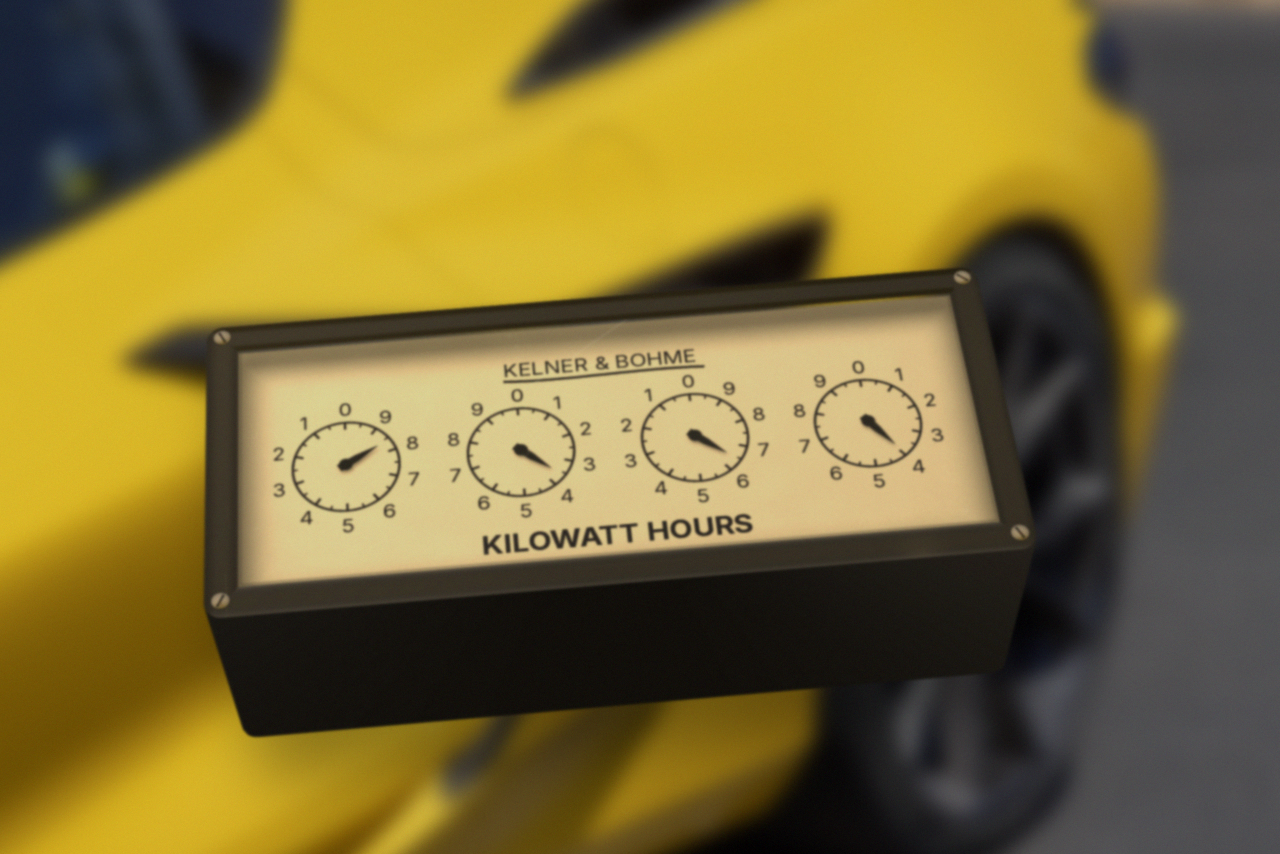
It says 8364 kWh
